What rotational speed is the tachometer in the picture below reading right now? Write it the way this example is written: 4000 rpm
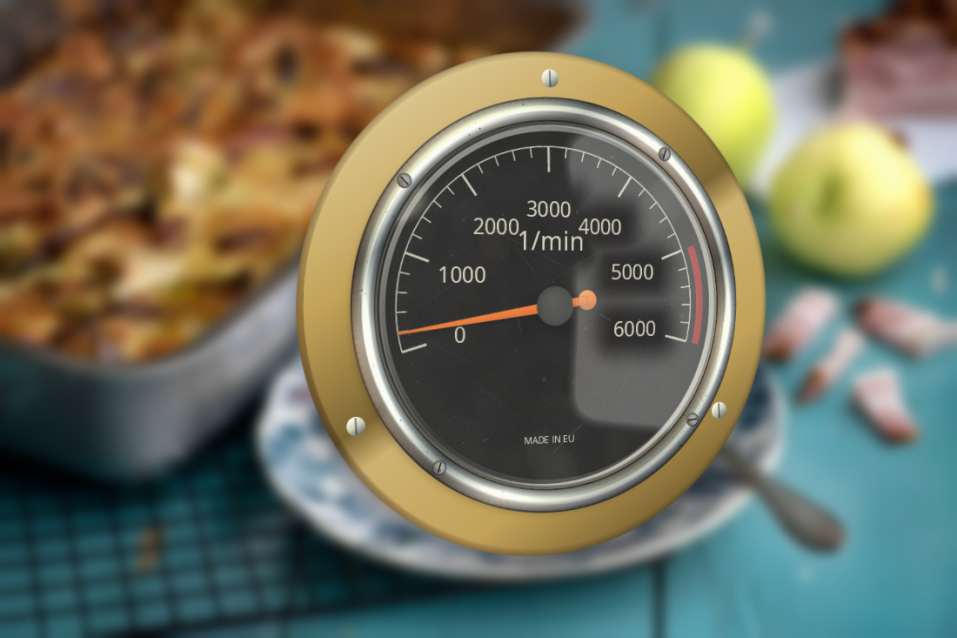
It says 200 rpm
